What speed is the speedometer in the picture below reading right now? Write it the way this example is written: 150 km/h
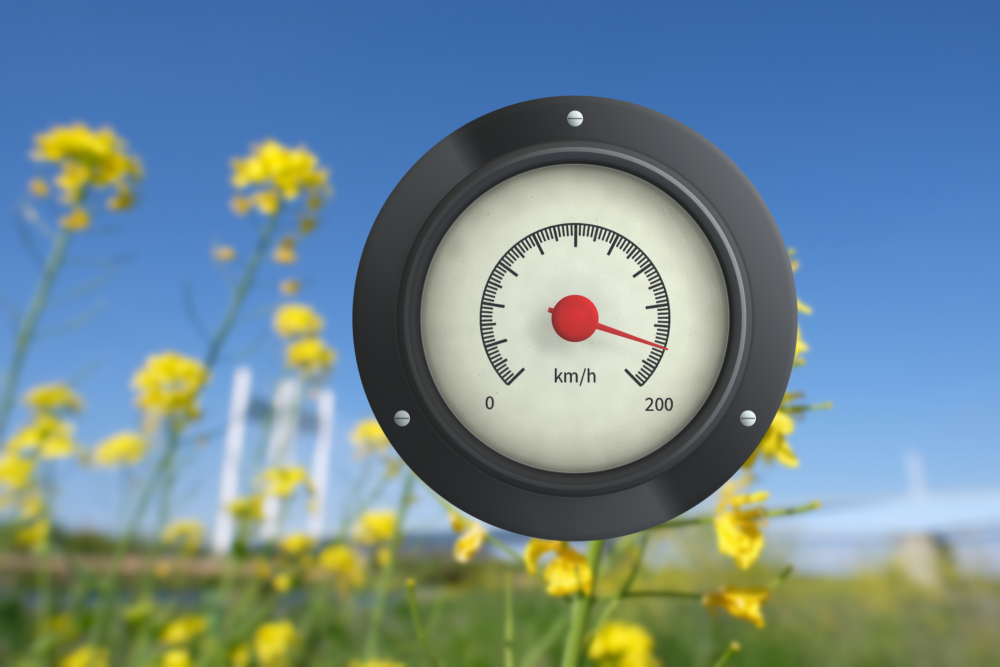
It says 180 km/h
